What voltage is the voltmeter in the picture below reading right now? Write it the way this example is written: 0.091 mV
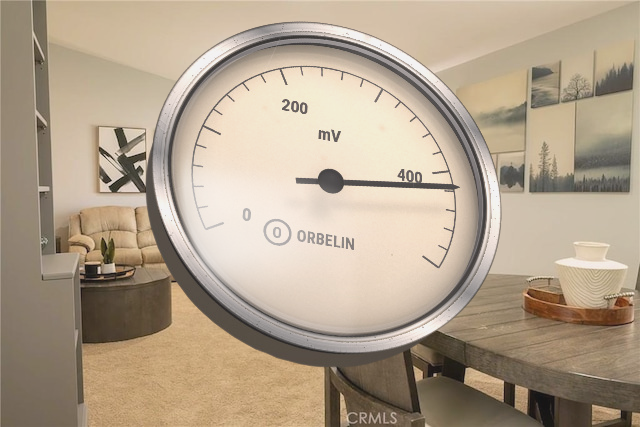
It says 420 mV
